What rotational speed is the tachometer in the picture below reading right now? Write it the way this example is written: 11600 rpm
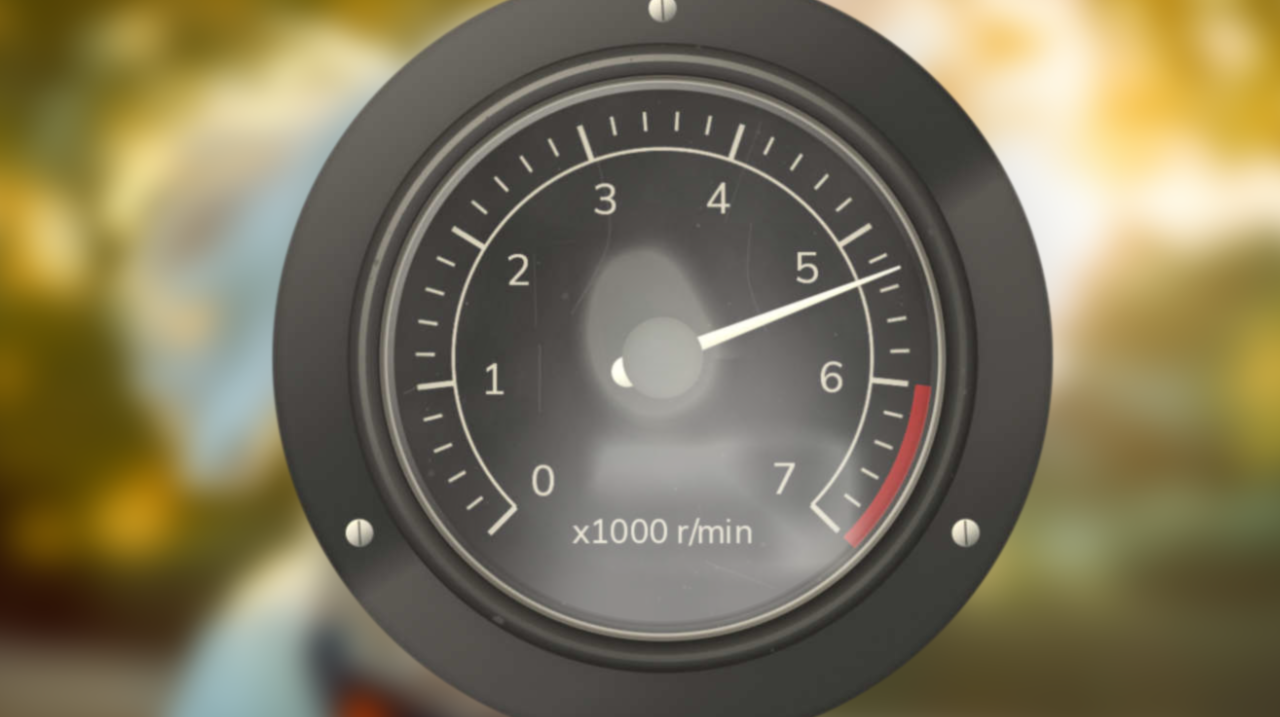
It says 5300 rpm
